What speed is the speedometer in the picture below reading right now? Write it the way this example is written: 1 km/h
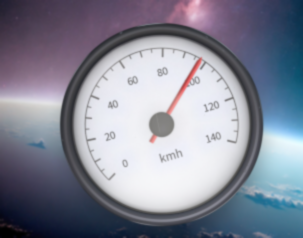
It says 97.5 km/h
